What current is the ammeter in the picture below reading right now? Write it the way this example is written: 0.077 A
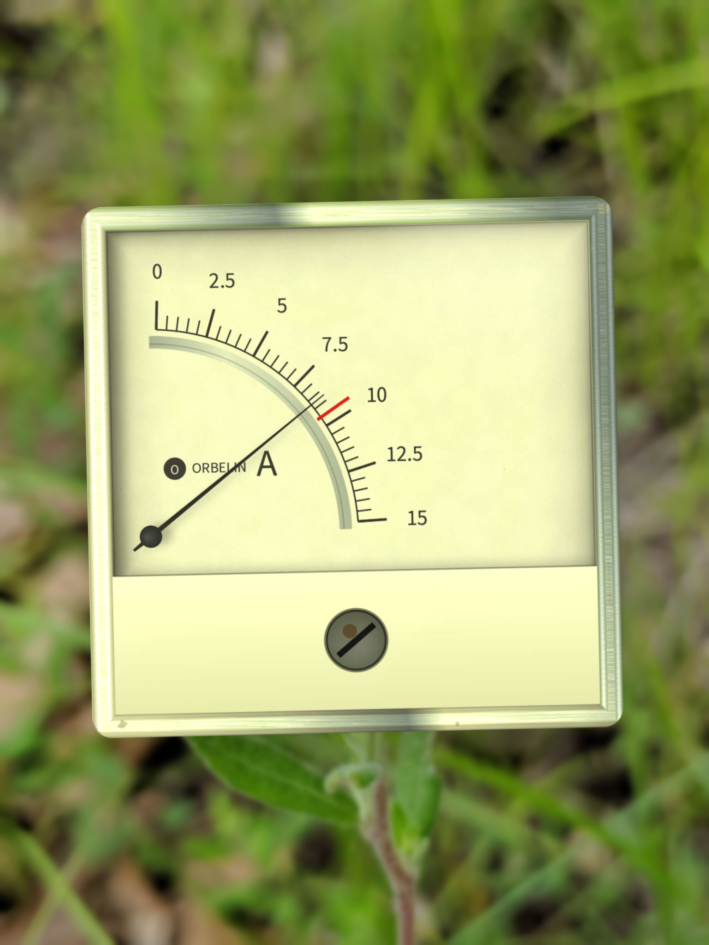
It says 8.75 A
